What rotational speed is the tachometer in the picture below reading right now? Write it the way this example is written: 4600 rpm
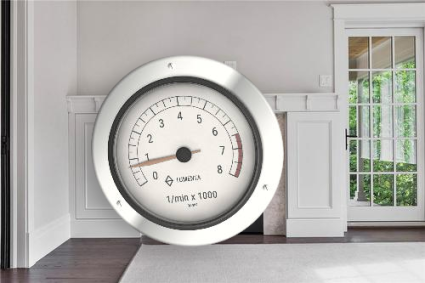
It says 750 rpm
